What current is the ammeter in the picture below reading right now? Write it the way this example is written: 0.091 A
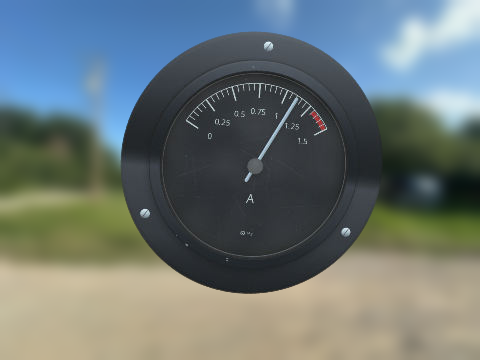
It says 1.1 A
